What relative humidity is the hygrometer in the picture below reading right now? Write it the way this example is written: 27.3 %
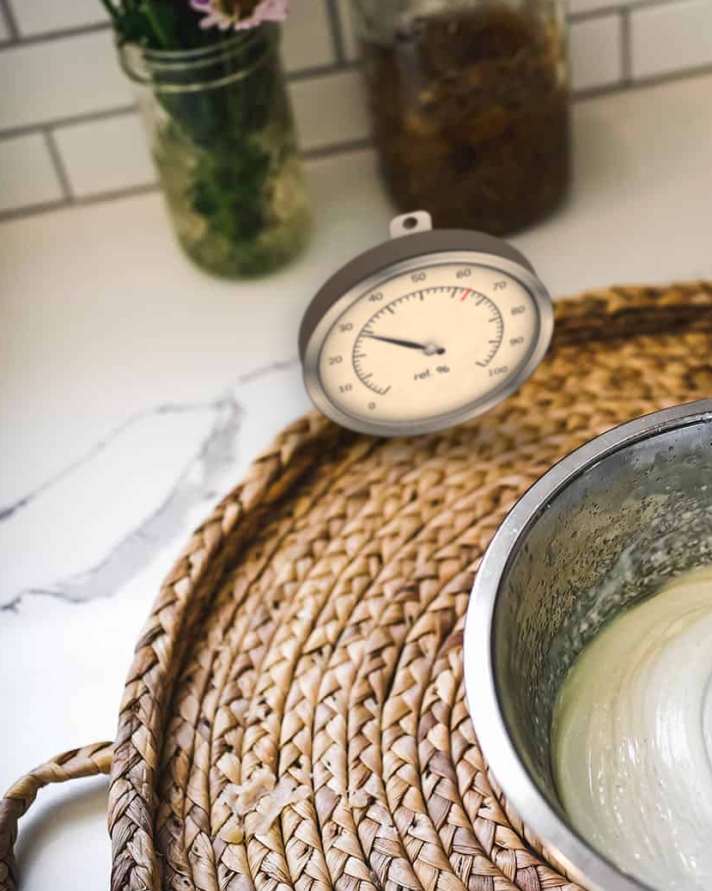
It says 30 %
